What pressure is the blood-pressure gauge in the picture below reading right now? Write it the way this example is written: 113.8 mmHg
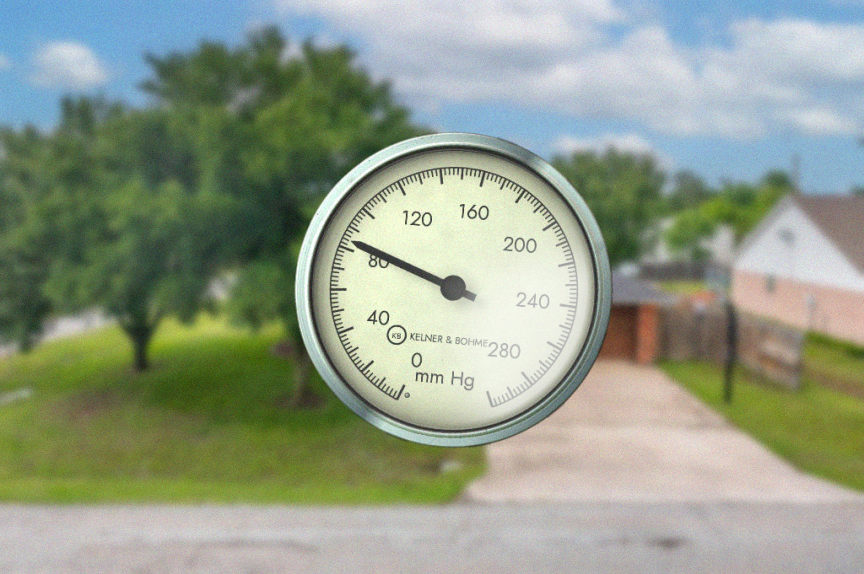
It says 84 mmHg
